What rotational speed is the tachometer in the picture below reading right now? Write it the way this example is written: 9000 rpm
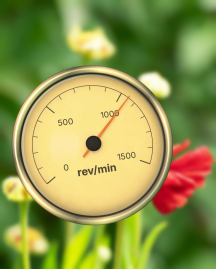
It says 1050 rpm
